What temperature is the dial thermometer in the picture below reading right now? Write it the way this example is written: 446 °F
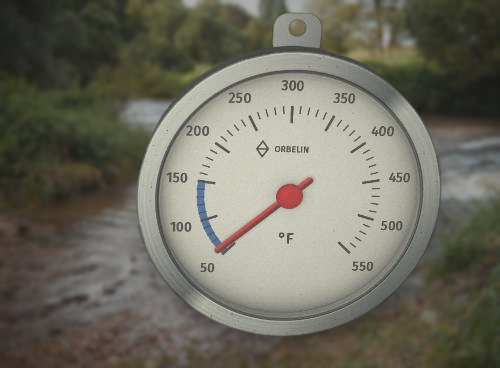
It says 60 °F
